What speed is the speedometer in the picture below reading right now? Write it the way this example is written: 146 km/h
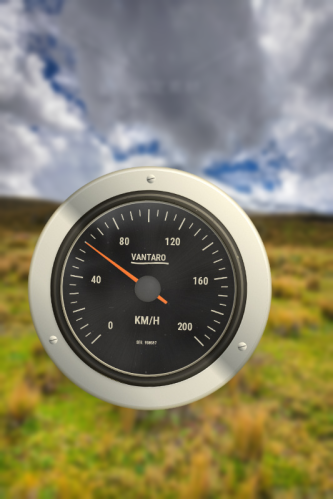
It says 60 km/h
